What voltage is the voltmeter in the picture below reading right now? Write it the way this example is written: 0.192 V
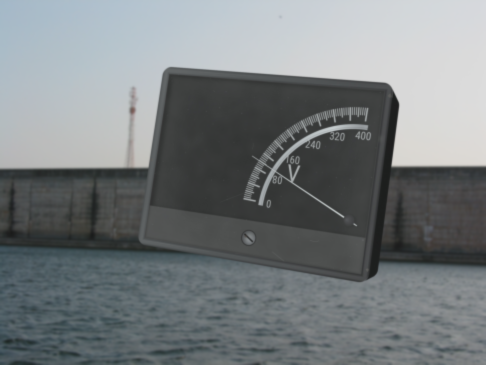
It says 100 V
